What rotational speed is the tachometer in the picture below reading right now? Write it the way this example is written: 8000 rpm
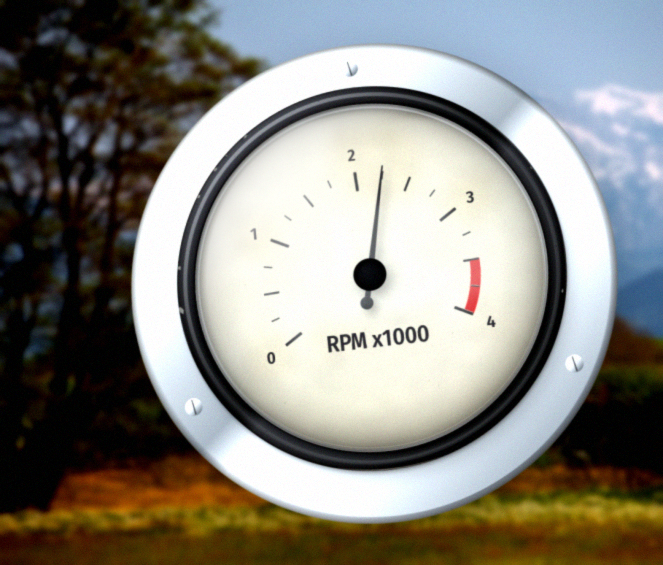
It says 2250 rpm
